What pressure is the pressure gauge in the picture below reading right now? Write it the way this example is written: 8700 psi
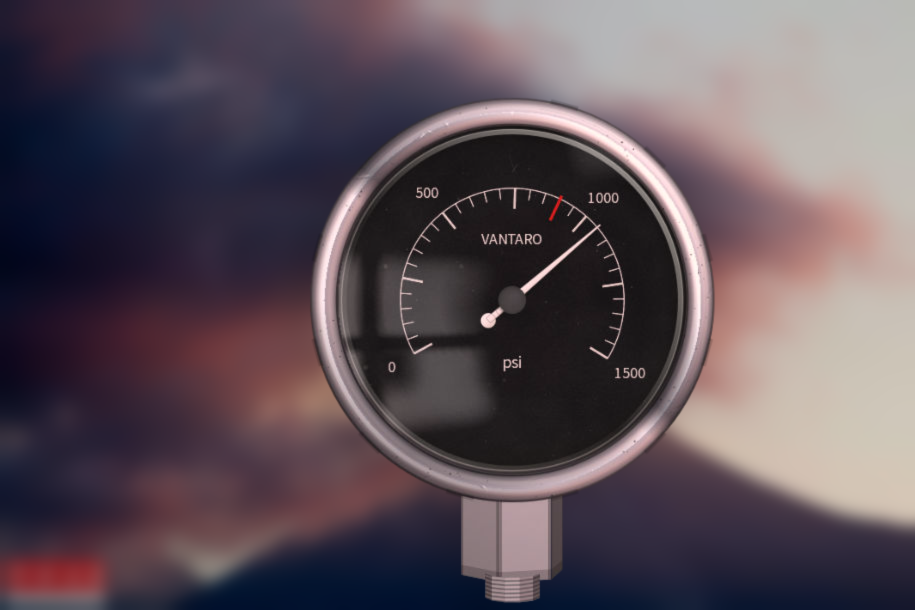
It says 1050 psi
